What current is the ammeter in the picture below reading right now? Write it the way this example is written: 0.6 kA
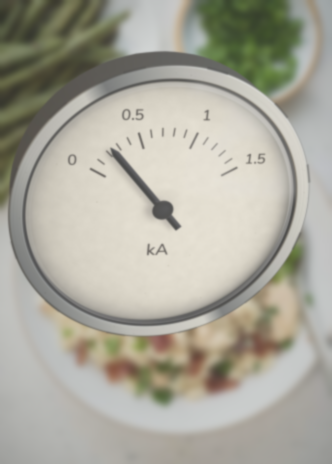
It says 0.25 kA
